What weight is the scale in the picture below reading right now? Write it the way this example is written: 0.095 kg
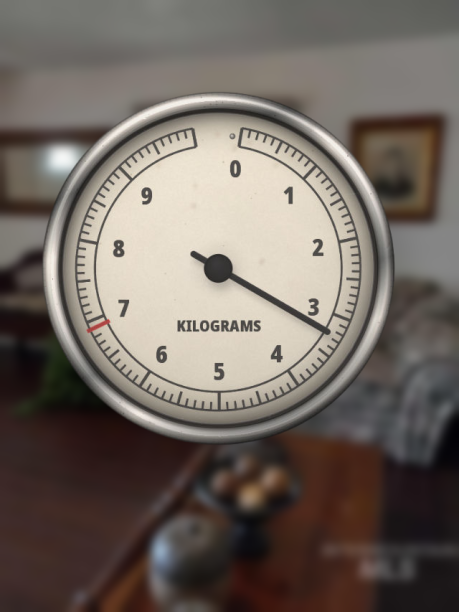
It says 3.25 kg
